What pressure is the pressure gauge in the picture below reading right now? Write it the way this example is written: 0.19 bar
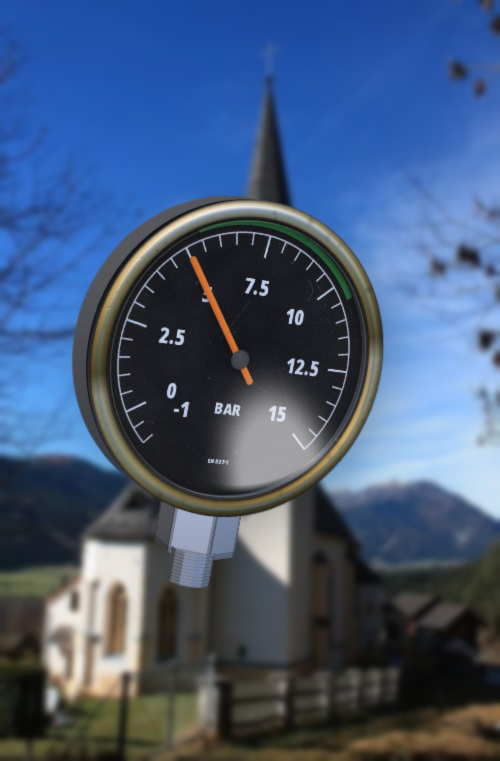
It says 5 bar
